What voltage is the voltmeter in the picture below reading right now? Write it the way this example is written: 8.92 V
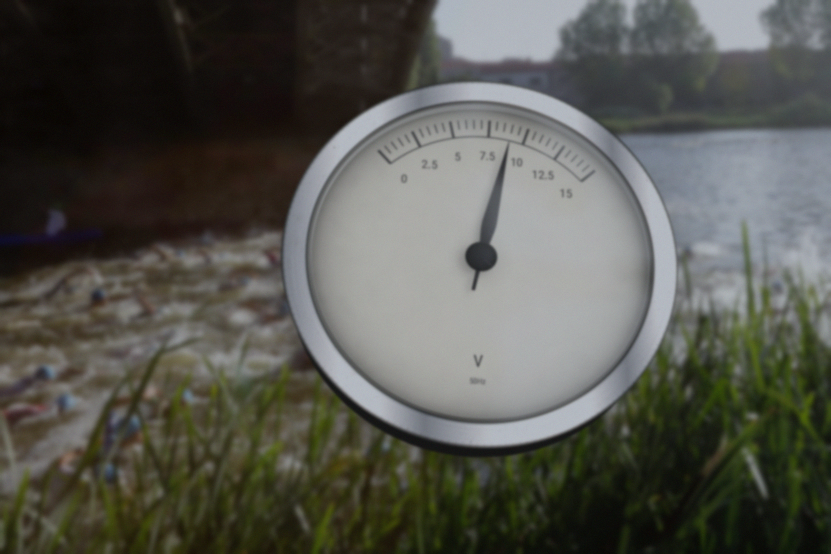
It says 9 V
